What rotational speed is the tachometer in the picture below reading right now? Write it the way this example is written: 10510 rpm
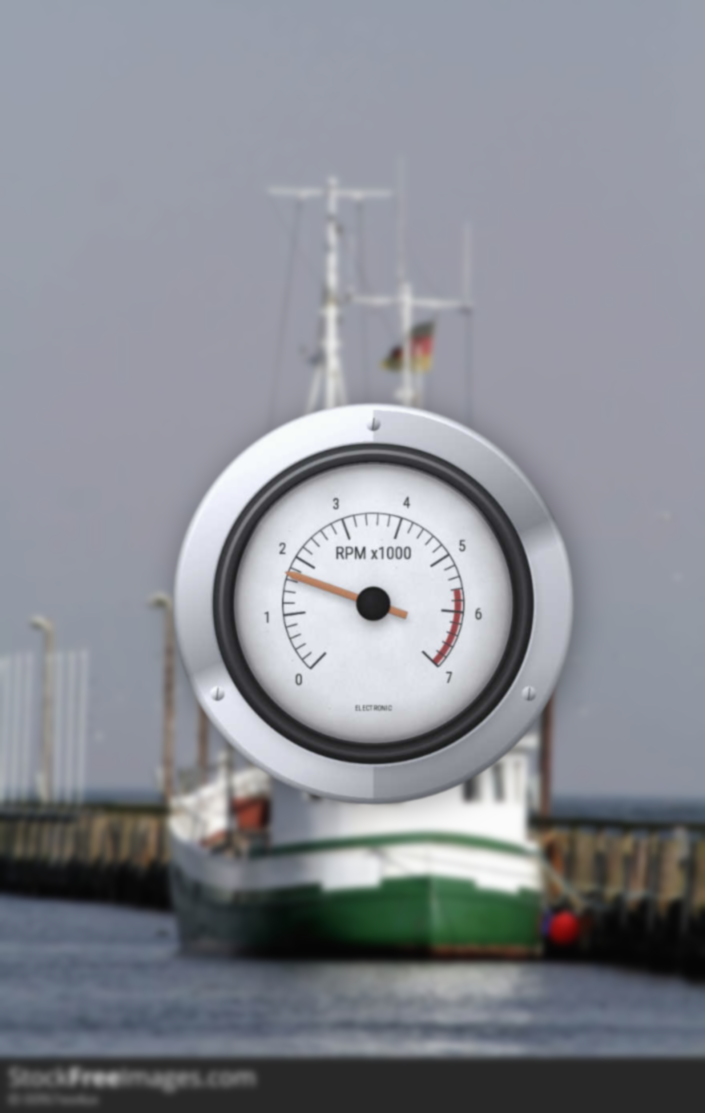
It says 1700 rpm
